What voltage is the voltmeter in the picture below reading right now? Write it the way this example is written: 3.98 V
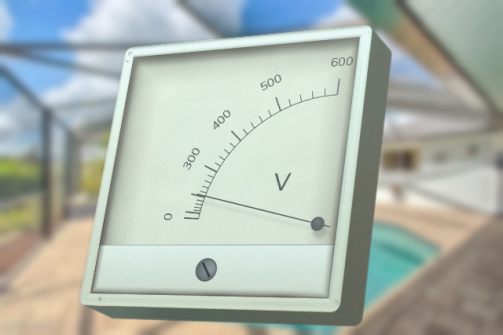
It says 200 V
